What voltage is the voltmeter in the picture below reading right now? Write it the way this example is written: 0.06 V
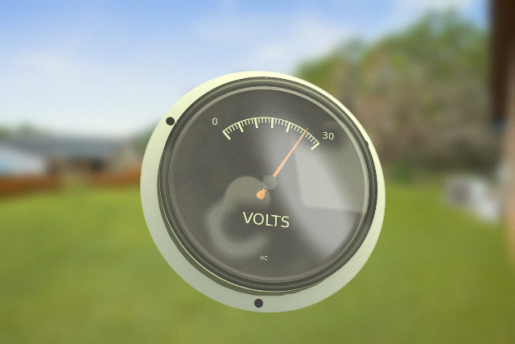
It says 25 V
